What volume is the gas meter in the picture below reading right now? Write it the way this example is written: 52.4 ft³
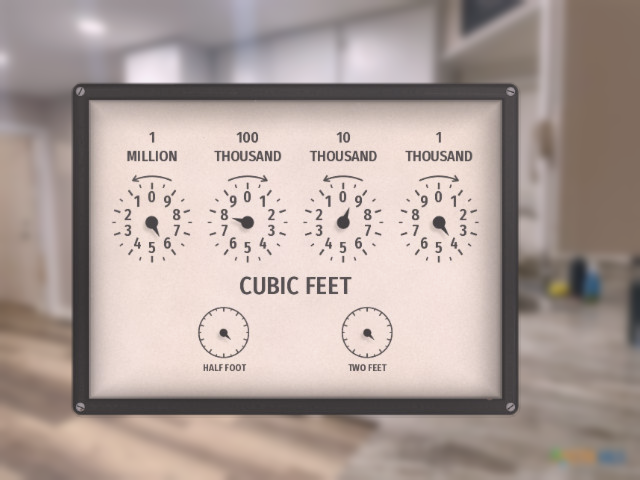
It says 579400 ft³
